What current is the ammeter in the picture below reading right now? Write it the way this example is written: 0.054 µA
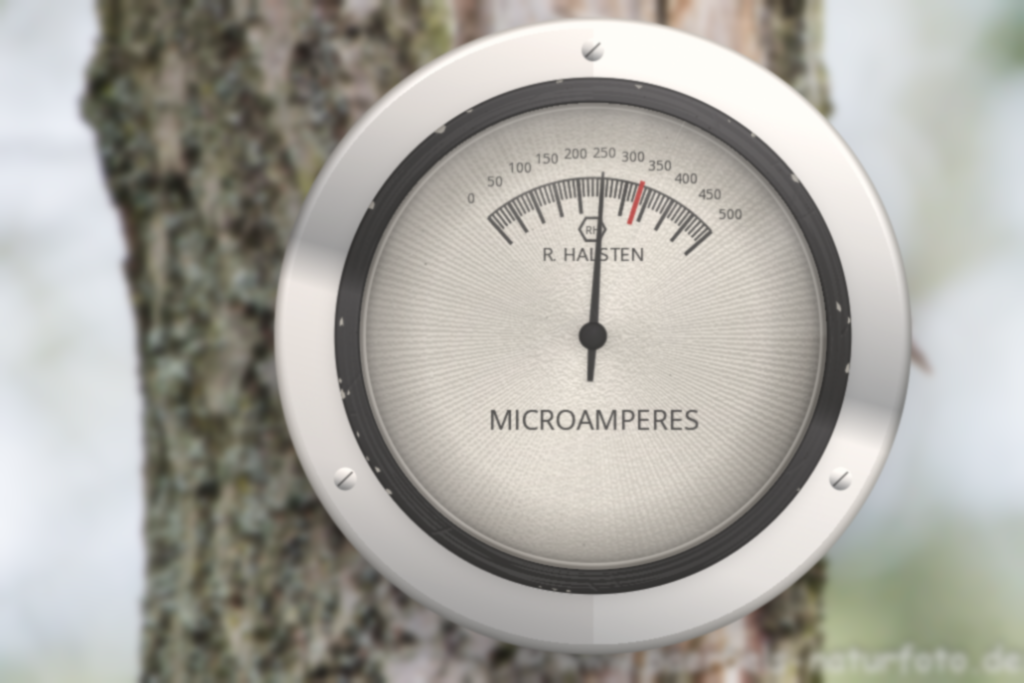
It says 250 µA
